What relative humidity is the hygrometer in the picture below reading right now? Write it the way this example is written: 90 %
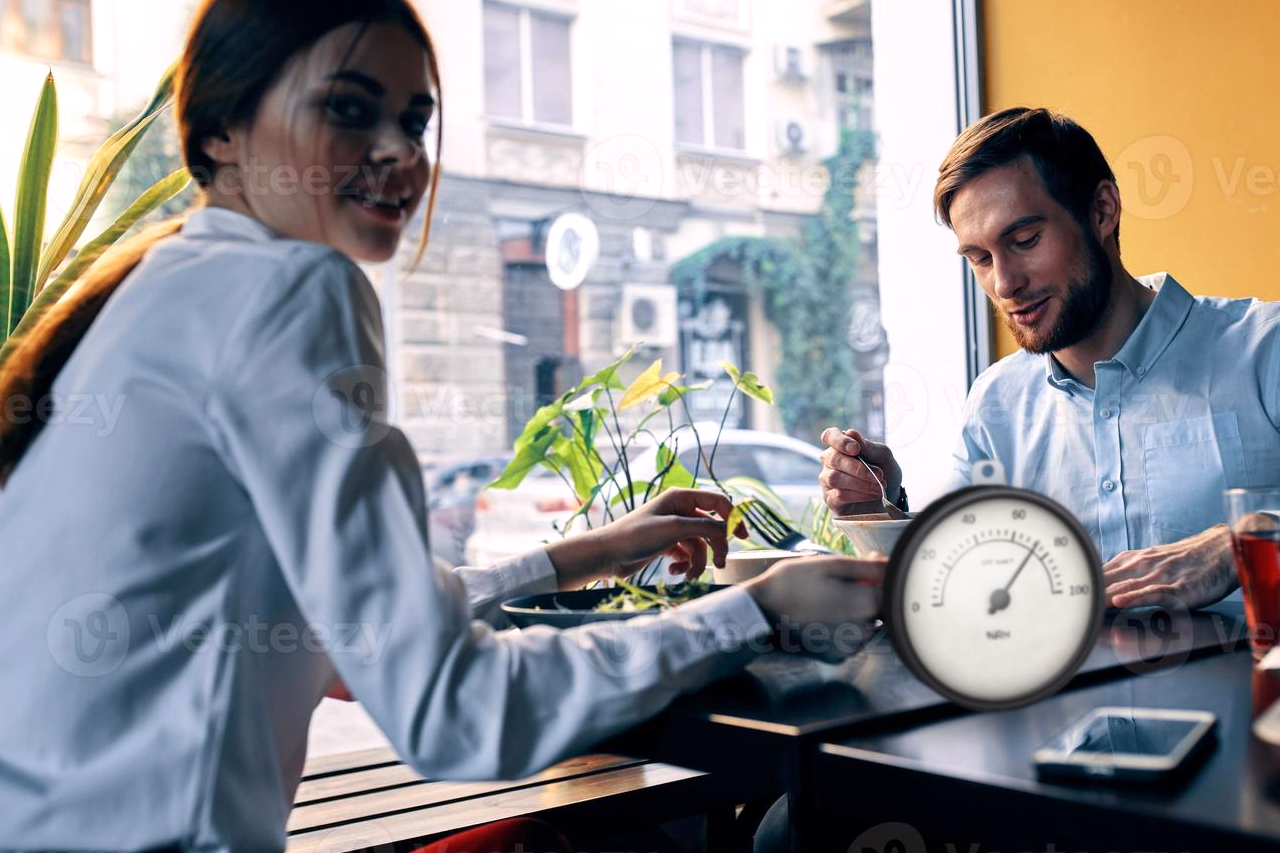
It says 72 %
